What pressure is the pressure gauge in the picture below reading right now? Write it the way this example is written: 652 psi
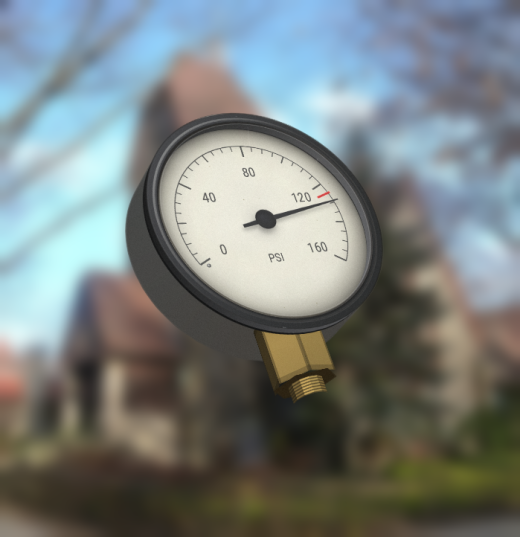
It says 130 psi
